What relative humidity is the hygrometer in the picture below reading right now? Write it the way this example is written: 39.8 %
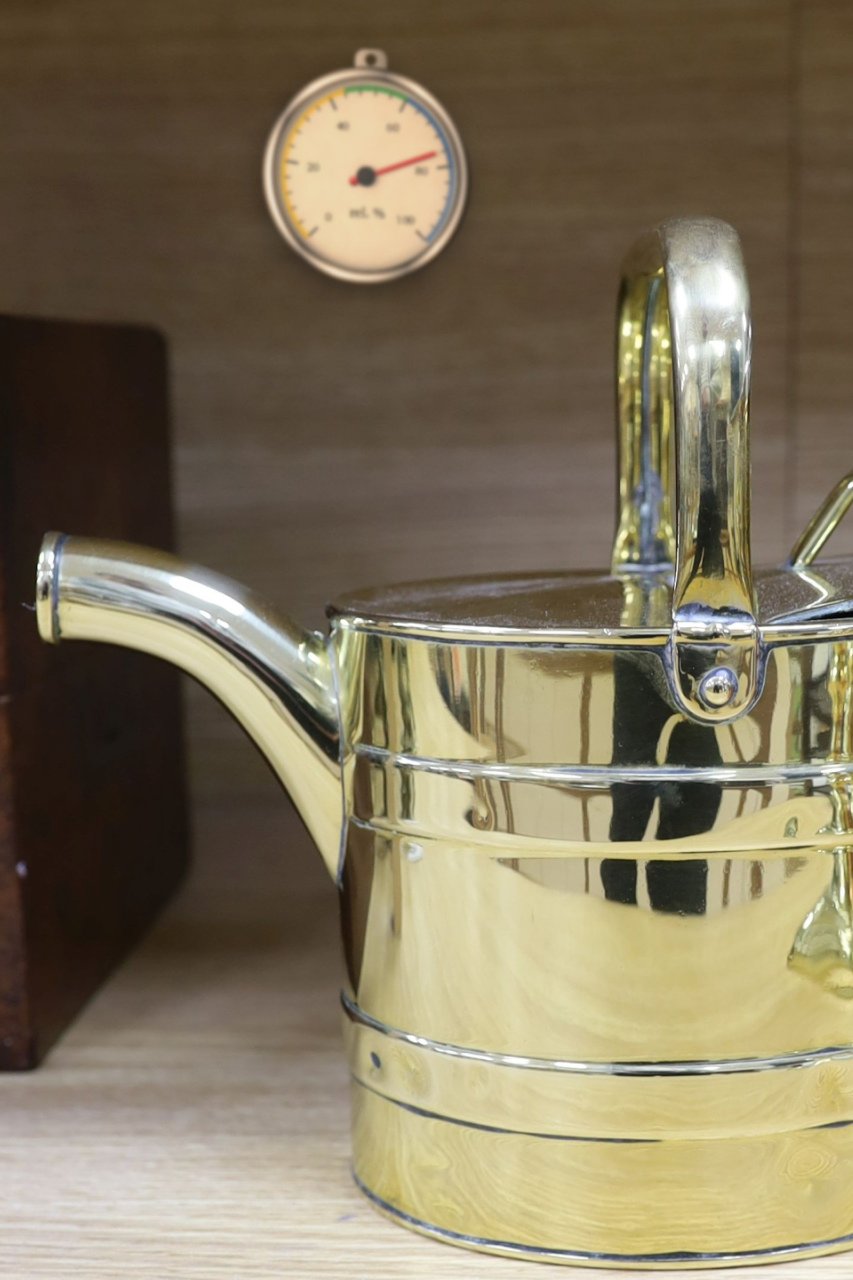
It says 76 %
